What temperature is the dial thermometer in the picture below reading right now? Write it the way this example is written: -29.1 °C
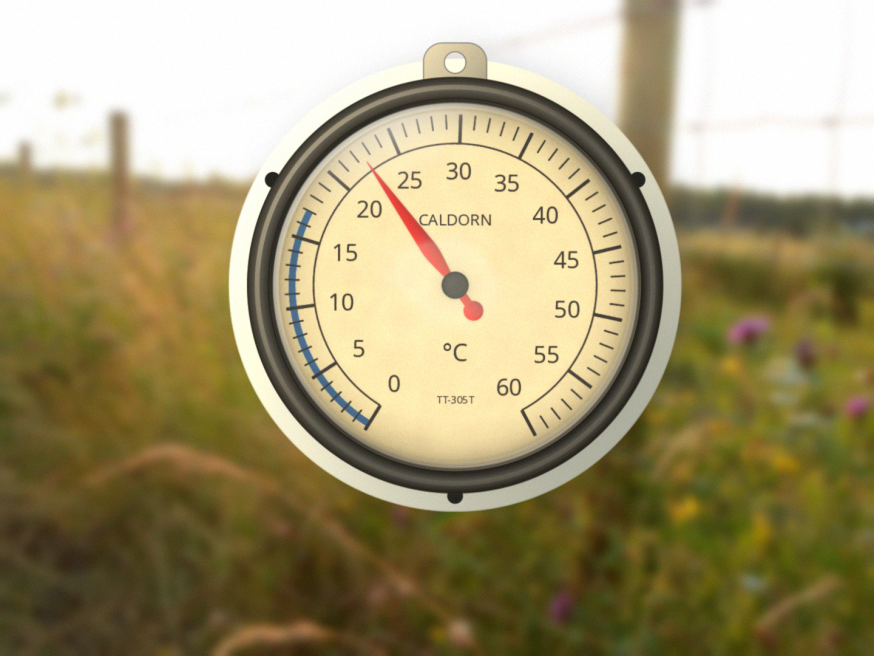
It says 22.5 °C
